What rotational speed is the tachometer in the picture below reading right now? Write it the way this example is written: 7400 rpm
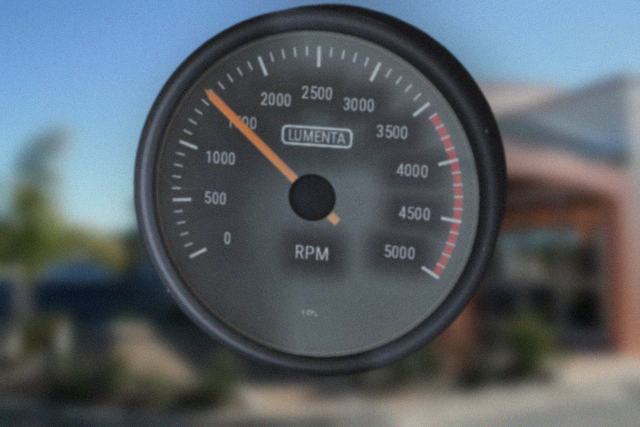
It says 1500 rpm
